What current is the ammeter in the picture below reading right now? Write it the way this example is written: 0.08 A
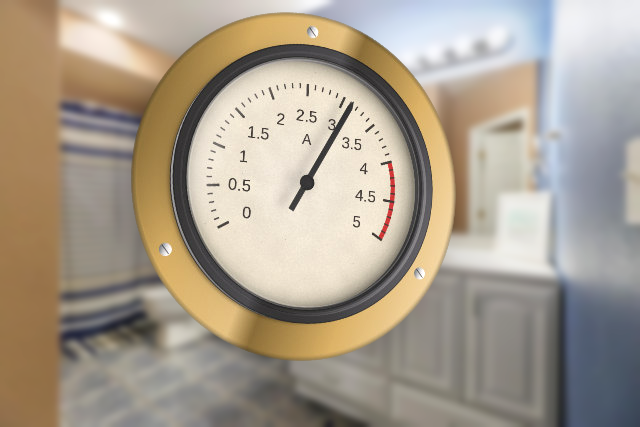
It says 3.1 A
